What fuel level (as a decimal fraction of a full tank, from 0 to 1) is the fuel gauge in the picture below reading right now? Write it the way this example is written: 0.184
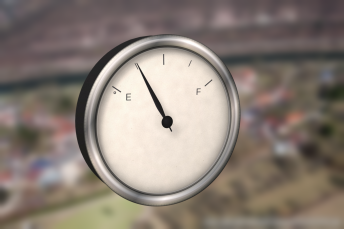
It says 0.25
